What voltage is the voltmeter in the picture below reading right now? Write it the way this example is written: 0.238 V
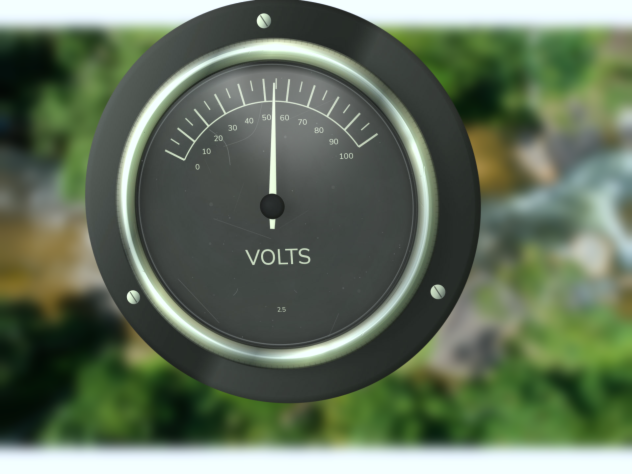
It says 55 V
